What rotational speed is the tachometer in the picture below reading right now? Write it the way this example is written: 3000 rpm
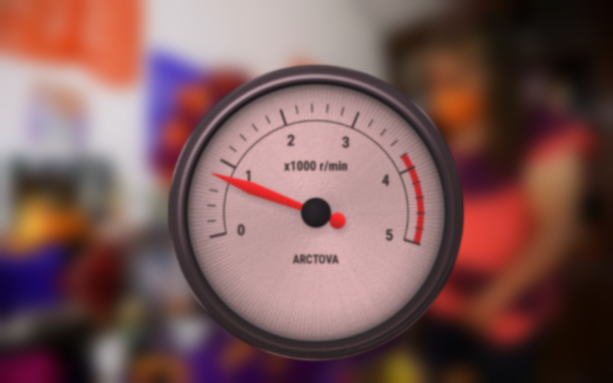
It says 800 rpm
